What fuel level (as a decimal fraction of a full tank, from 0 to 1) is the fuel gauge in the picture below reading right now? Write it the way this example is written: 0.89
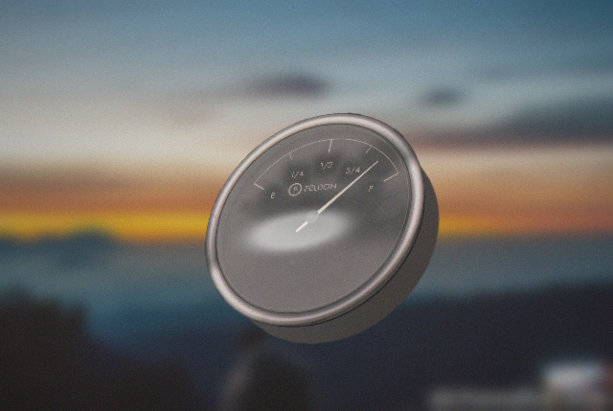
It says 0.875
